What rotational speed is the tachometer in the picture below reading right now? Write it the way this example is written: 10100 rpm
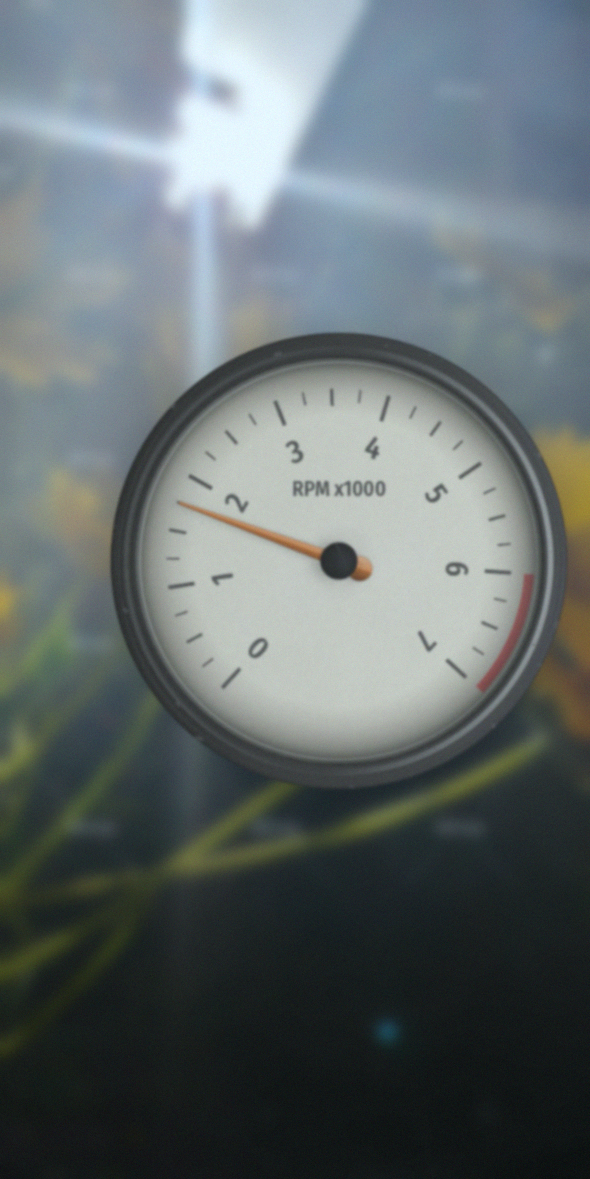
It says 1750 rpm
